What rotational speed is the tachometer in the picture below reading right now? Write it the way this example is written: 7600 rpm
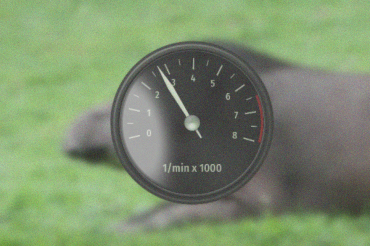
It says 2750 rpm
